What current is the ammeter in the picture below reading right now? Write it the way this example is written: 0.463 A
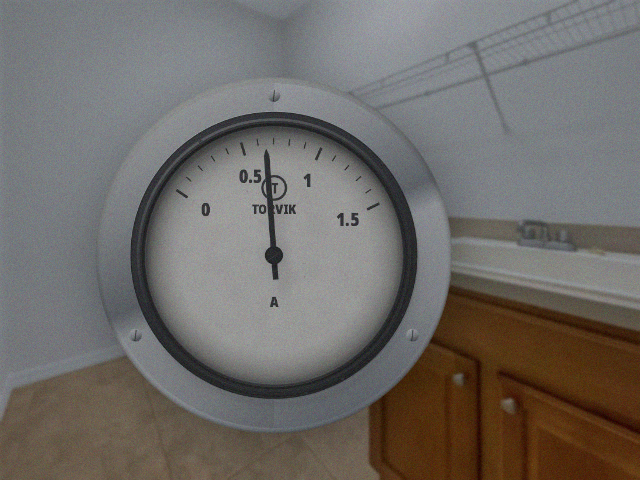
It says 0.65 A
